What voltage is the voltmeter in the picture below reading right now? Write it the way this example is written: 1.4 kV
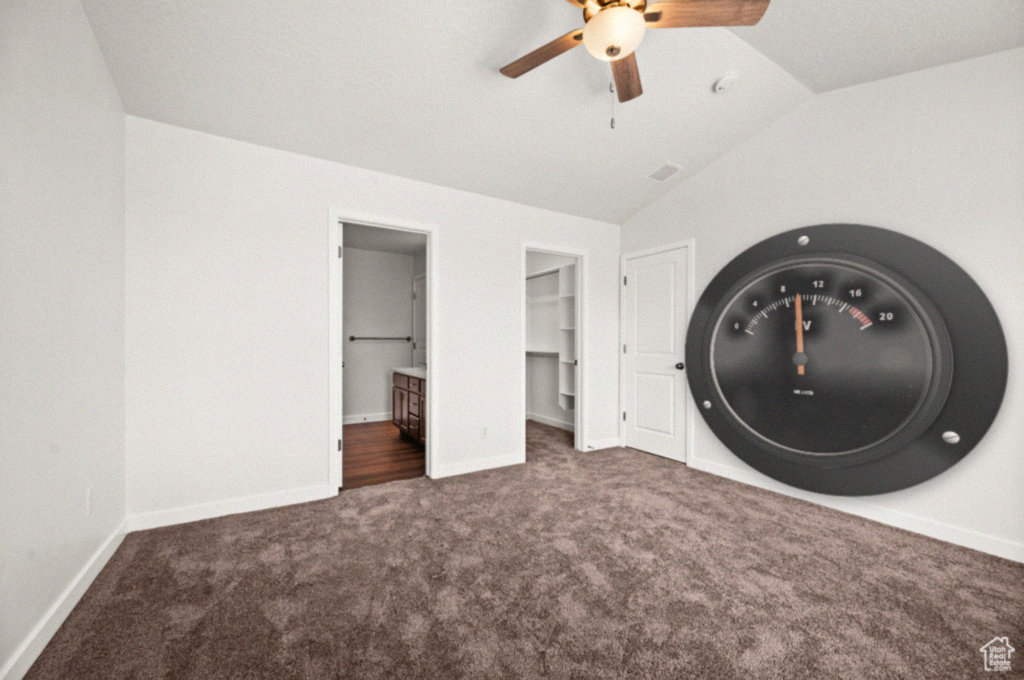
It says 10 kV
